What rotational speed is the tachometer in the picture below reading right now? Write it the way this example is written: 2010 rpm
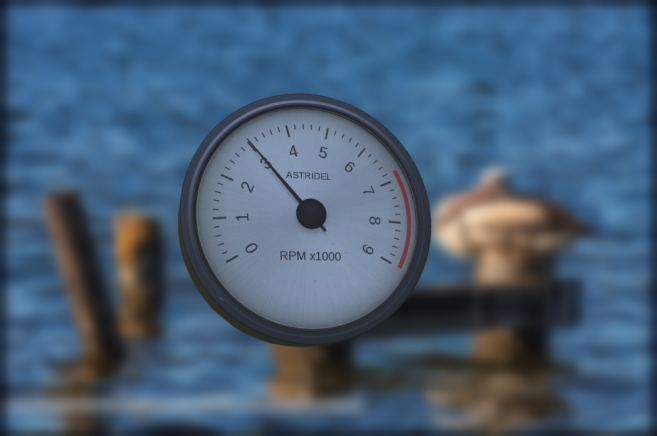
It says 3000 rpm
